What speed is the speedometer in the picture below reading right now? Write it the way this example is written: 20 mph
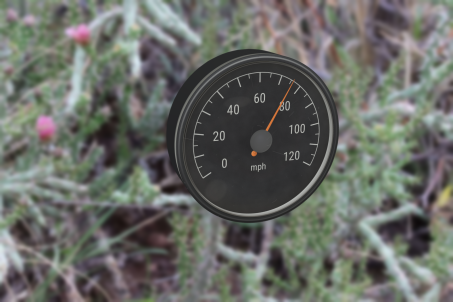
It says 75 mph
